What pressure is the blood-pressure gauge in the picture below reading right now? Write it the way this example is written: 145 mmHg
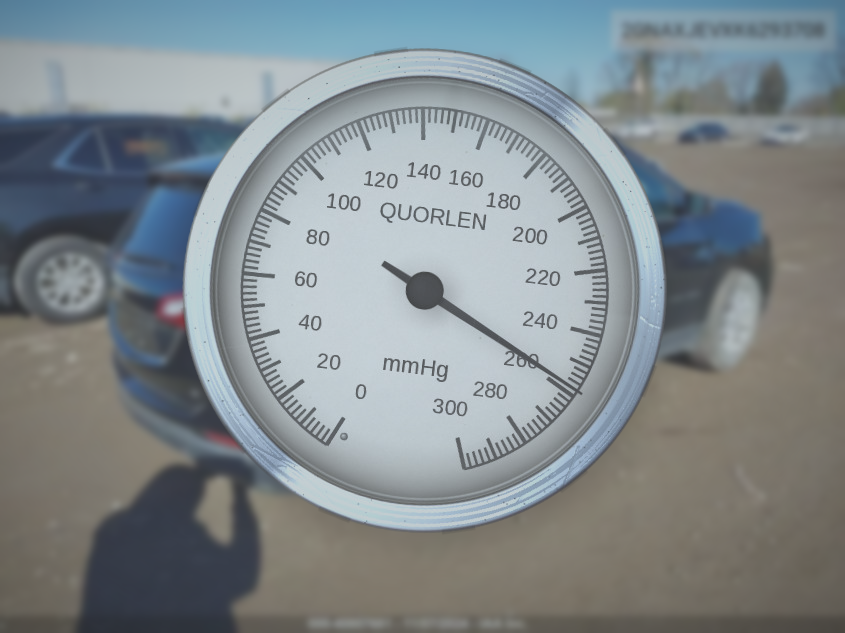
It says 258 mmHg
